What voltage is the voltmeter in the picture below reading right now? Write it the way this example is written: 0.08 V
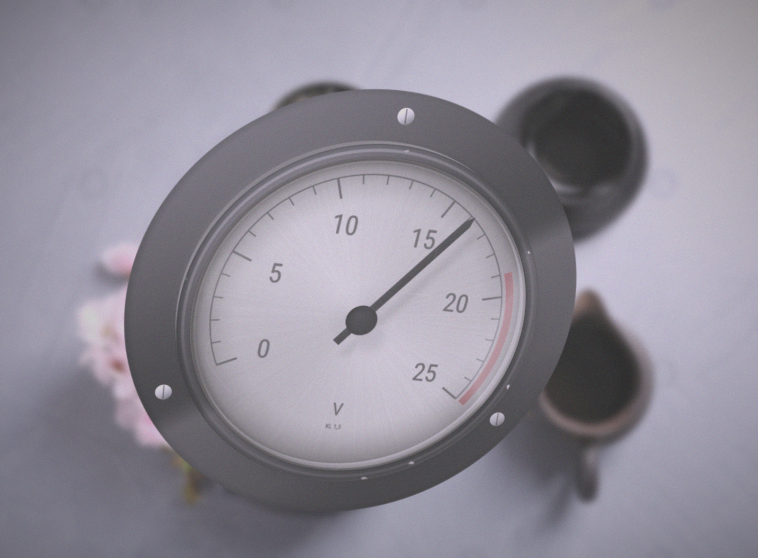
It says 16 V
